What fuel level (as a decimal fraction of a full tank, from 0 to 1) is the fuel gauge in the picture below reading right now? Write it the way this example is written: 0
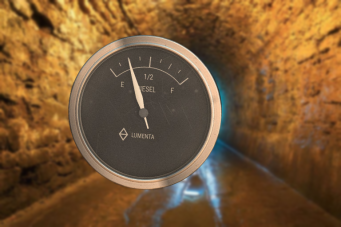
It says 0.25
